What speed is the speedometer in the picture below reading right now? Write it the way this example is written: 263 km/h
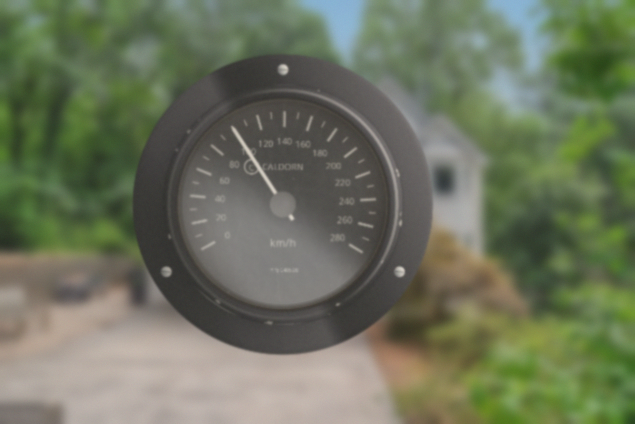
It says 100 km/h
